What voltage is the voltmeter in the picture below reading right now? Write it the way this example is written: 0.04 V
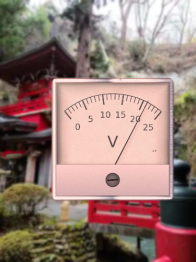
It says 21 V
